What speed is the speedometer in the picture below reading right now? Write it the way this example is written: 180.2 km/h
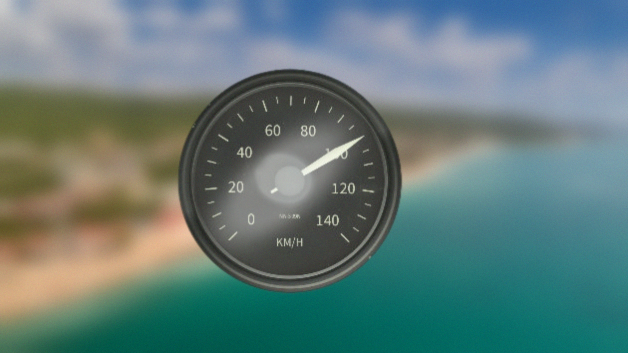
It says 100 km/h
